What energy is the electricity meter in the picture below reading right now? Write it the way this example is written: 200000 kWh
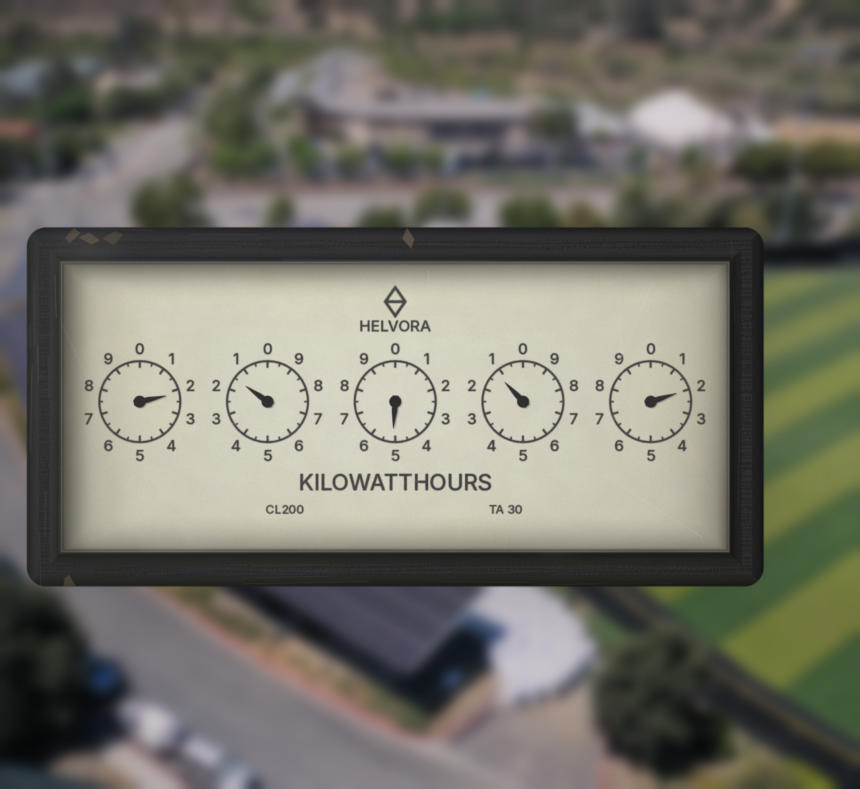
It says 21512 kWh
